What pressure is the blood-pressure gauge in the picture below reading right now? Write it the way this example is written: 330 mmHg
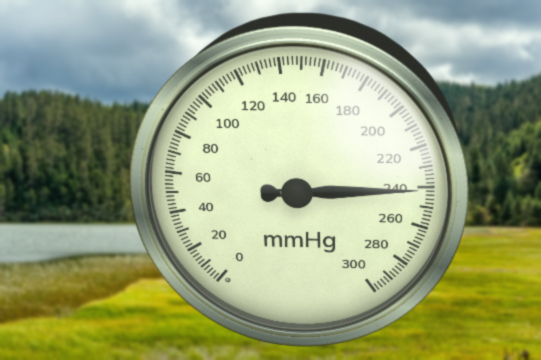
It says 240 mmHg
